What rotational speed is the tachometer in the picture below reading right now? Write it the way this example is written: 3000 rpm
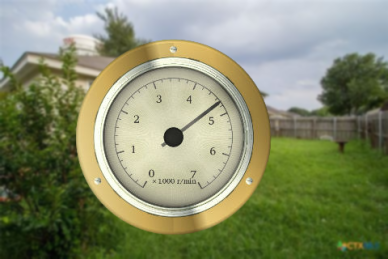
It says 4700 rpm
